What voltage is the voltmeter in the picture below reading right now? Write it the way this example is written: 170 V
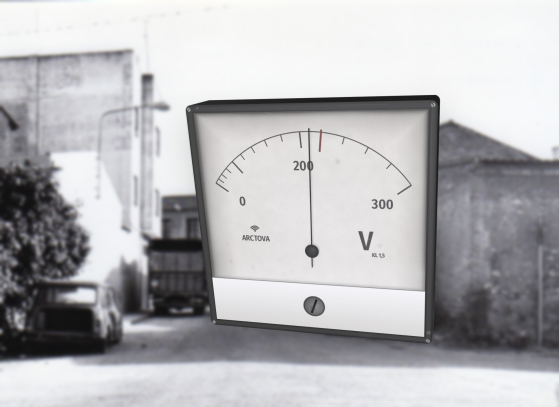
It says 210 V
